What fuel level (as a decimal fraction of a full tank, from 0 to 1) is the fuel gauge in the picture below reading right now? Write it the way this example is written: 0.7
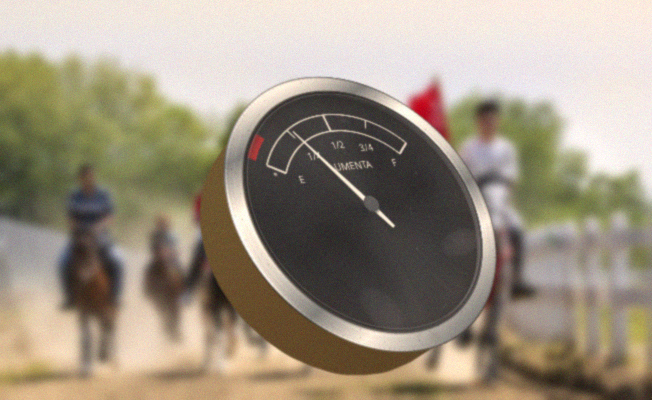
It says 0.25
